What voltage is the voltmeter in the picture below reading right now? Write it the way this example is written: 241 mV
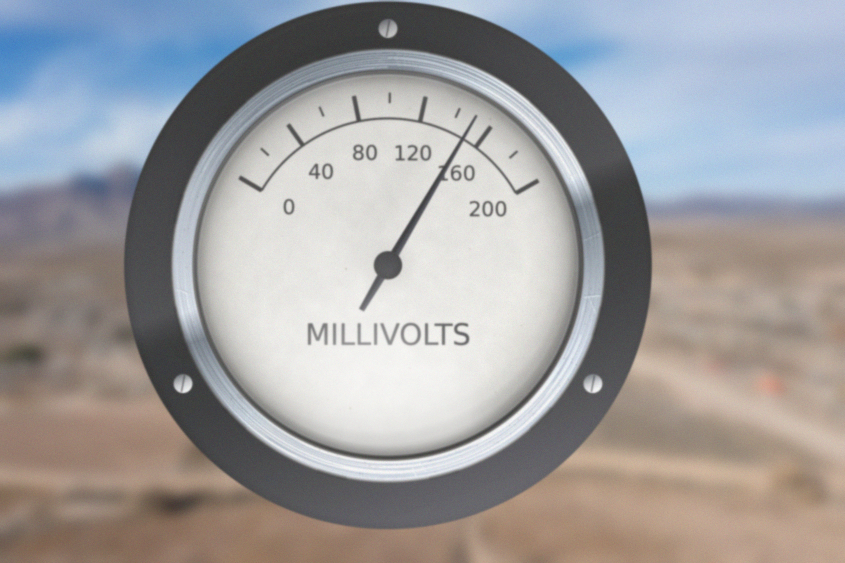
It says 150 mV
